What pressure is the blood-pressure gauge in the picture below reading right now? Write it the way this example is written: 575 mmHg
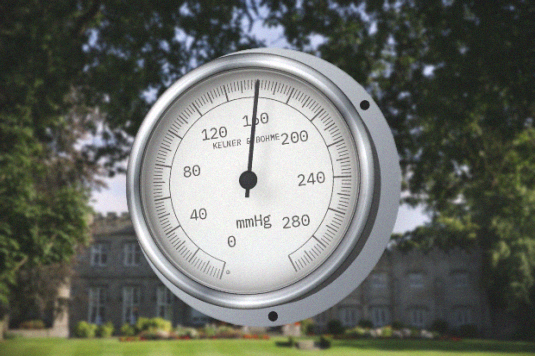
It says 160 mmHg
